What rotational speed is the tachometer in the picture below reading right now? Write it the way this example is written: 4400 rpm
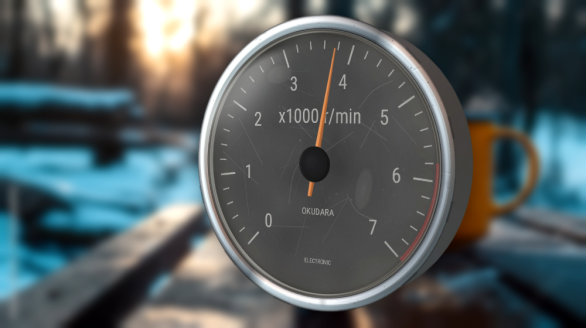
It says 3800 rpm
